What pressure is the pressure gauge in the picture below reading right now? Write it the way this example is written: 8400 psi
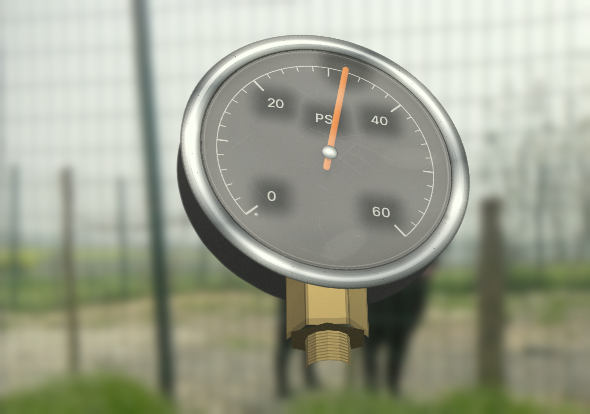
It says 32 psi
